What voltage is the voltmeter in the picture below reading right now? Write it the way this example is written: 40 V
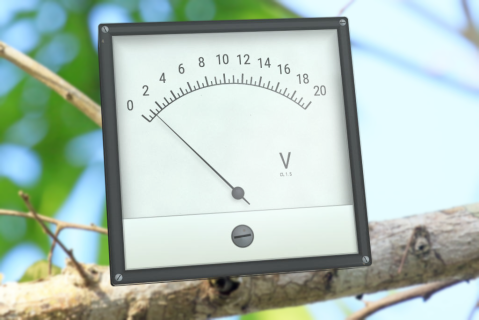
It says 1 V
